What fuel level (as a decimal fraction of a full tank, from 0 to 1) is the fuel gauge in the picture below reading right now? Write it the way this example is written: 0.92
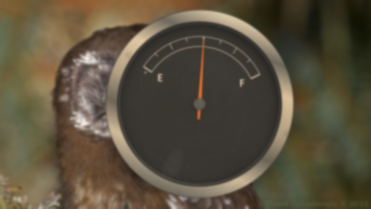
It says 0.5
